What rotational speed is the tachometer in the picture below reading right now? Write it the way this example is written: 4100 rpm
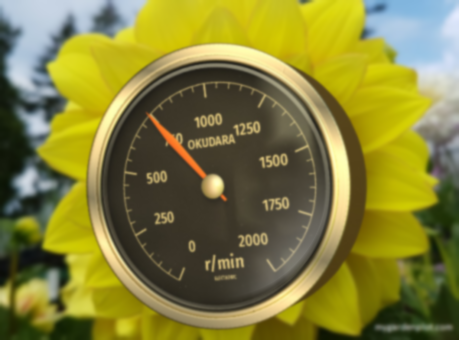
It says 750 rpm
